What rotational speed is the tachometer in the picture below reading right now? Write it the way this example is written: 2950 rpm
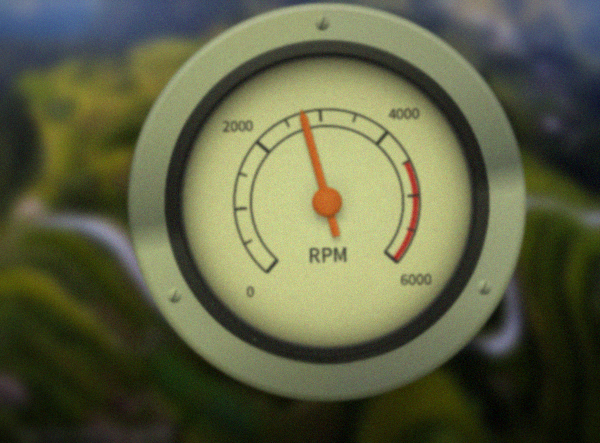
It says 2750 rpm
